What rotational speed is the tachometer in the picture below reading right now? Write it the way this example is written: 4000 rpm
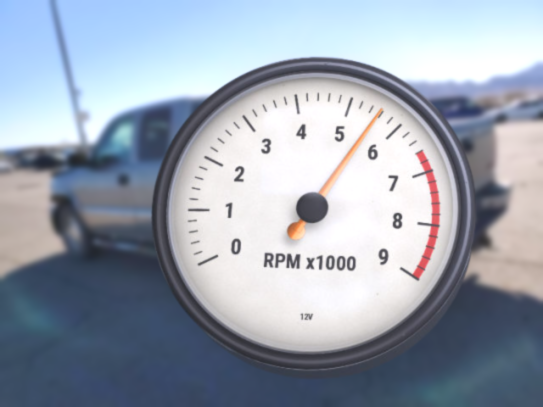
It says 5600 rpm
